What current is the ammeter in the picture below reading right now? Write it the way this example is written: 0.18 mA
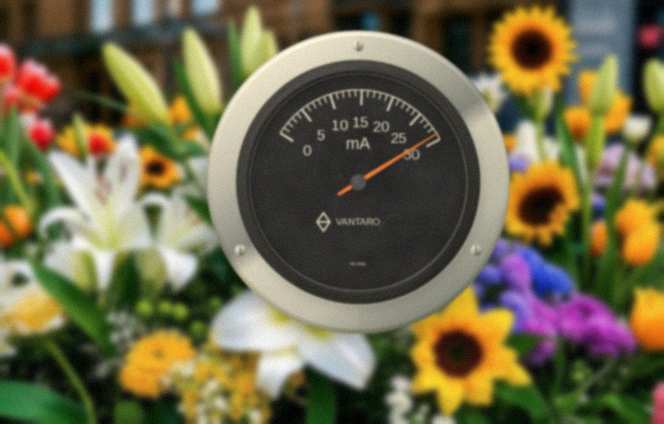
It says 29 mA
